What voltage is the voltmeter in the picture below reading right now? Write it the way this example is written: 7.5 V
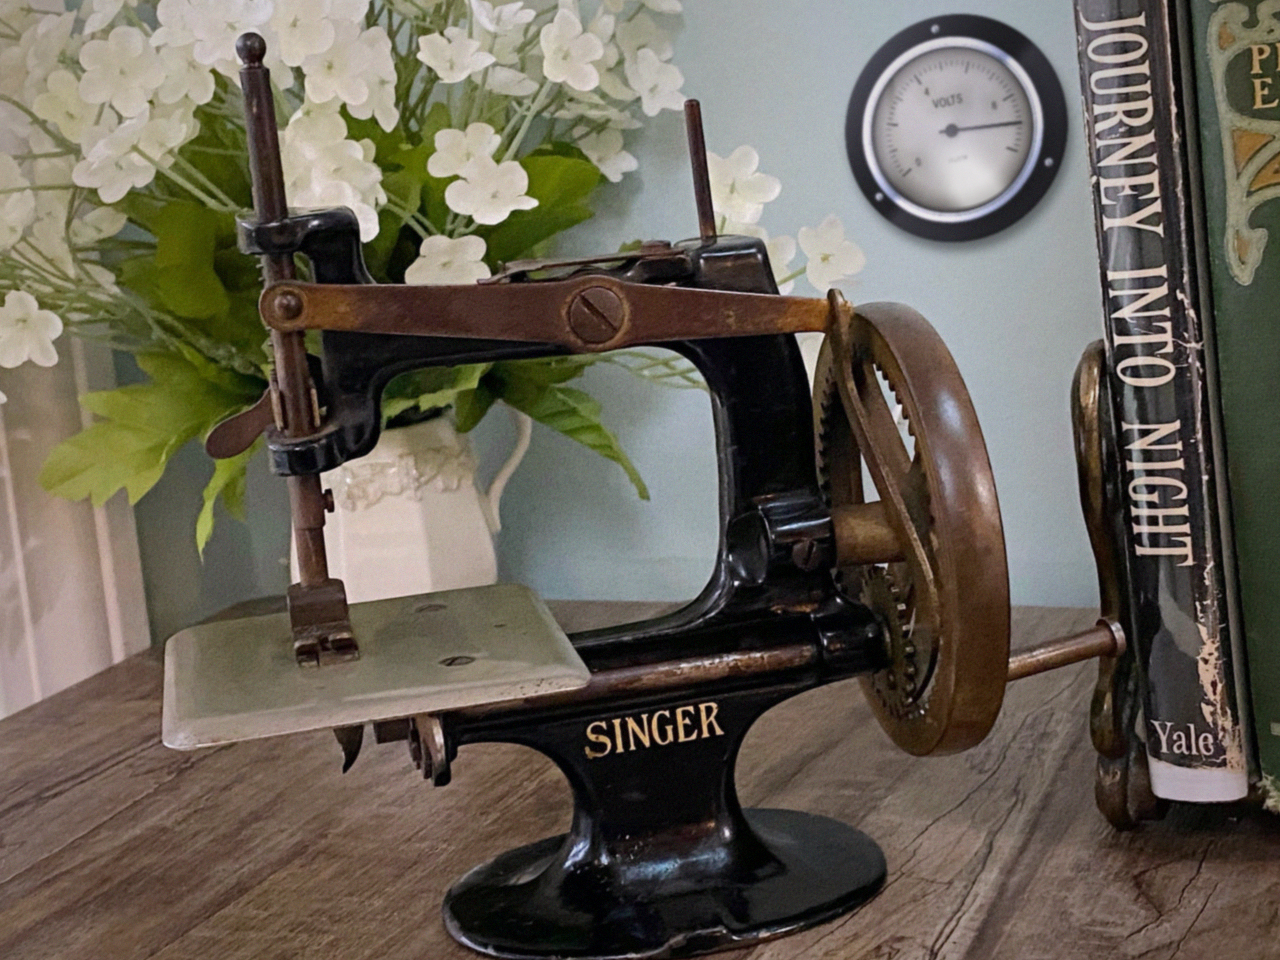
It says 9 V
